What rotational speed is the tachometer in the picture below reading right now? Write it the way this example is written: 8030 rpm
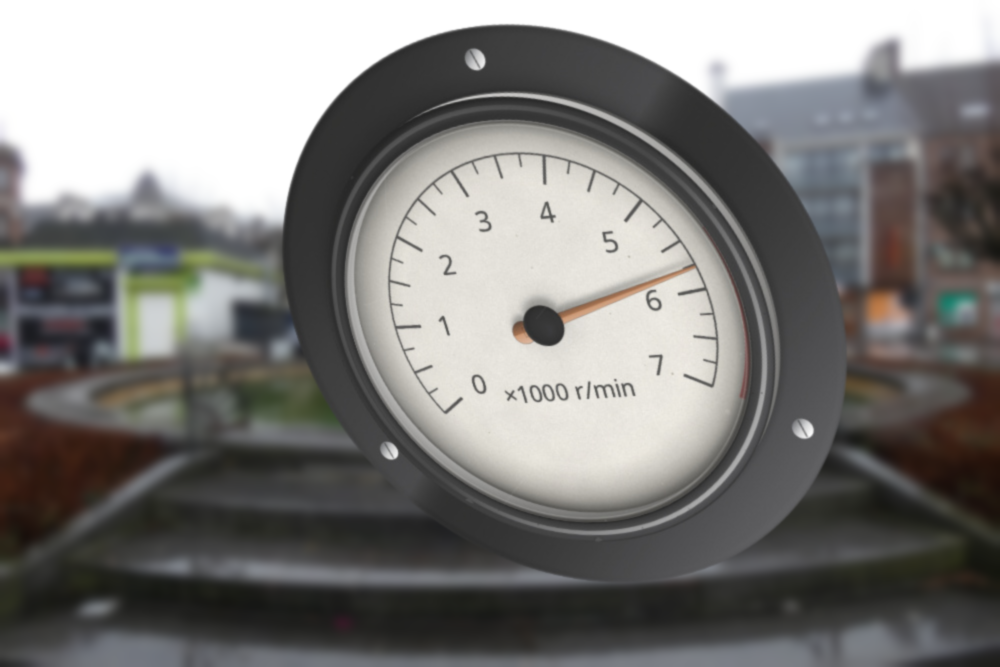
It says 5750 rpm
